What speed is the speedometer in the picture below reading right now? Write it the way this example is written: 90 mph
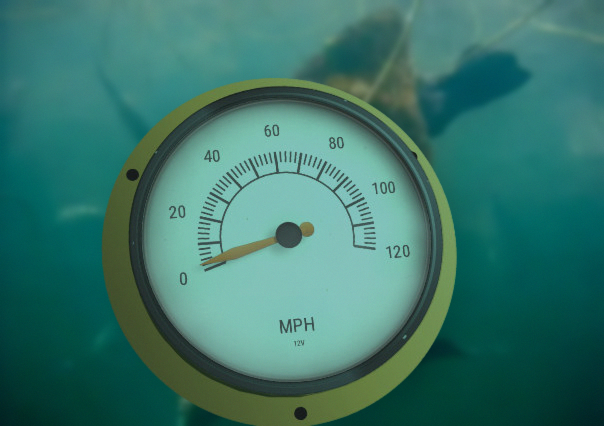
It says 2 mph
